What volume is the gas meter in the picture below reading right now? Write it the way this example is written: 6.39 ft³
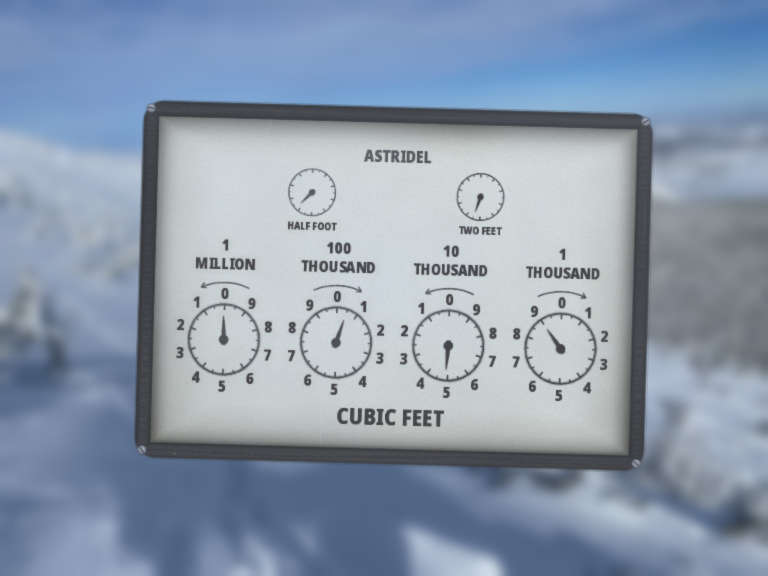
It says 4900 ft³
